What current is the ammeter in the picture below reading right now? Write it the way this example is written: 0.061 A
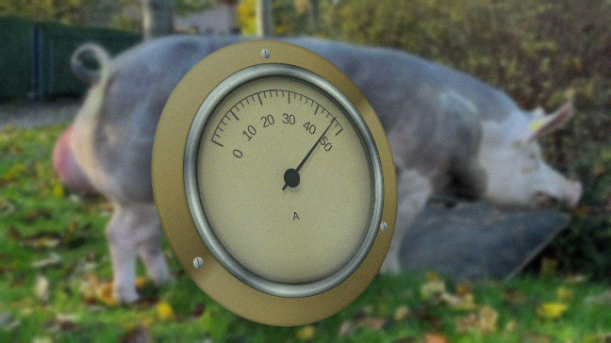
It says 46 A
